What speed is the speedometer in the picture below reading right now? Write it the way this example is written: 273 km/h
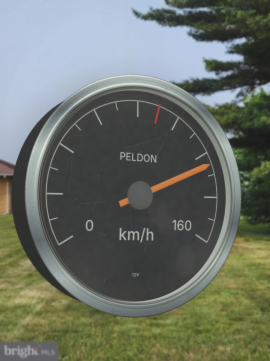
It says 125 km/h
